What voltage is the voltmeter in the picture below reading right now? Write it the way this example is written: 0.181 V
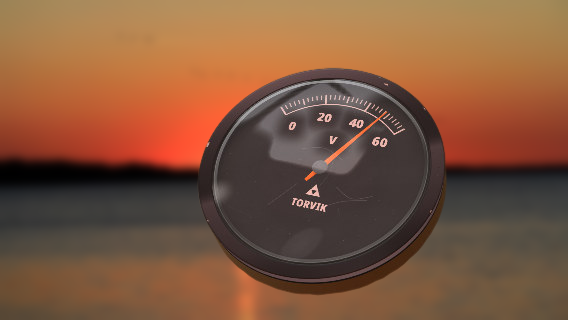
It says 50 V
